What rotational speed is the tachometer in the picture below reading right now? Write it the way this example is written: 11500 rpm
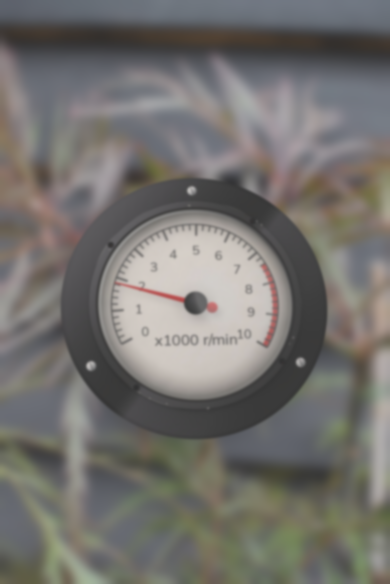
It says 1800 rpm
